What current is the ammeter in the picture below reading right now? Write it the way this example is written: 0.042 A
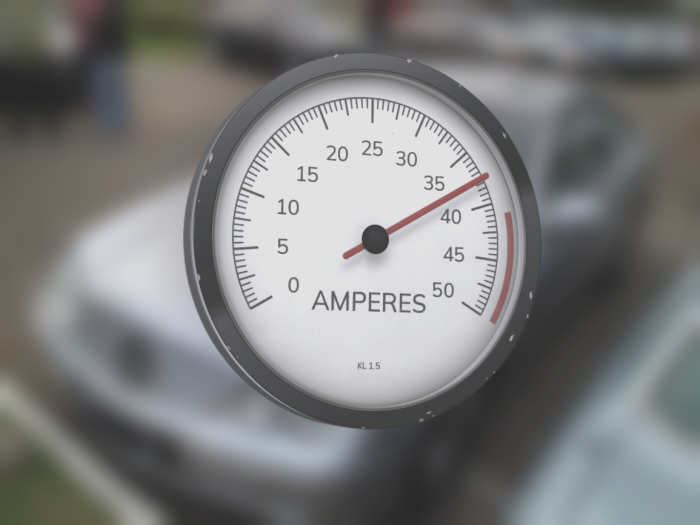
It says 37.5 A
